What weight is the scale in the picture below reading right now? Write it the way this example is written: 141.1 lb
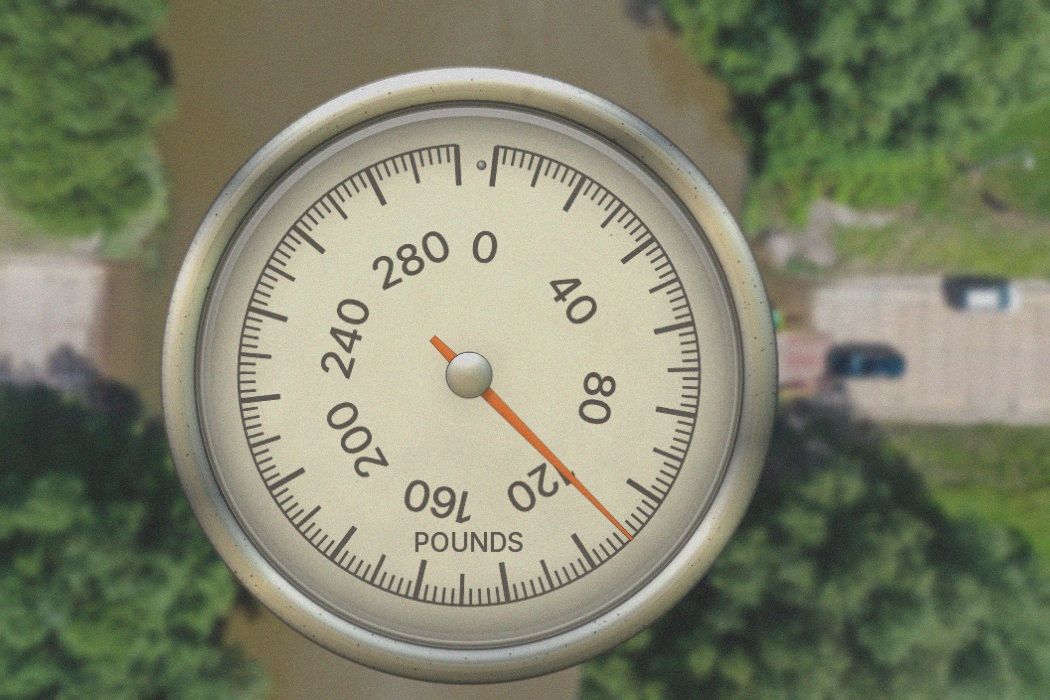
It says 110 lb
